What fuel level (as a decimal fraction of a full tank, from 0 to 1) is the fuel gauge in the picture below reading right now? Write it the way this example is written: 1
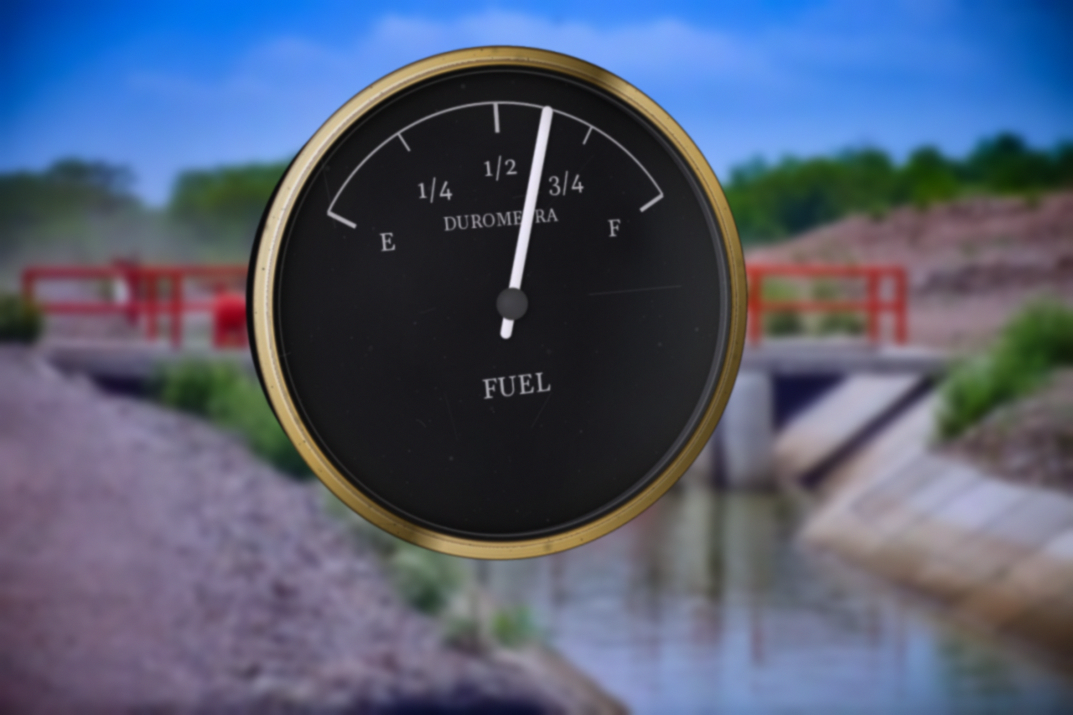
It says 0.625
